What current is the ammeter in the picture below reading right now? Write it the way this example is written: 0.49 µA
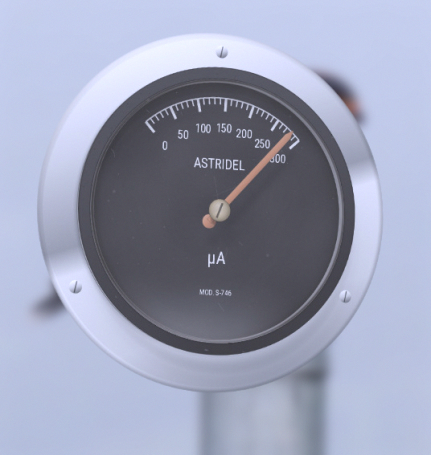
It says 280 µA
